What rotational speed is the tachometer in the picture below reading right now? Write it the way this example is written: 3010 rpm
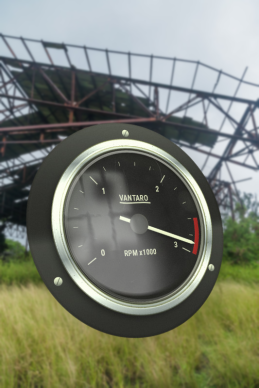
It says 2900 rpm
